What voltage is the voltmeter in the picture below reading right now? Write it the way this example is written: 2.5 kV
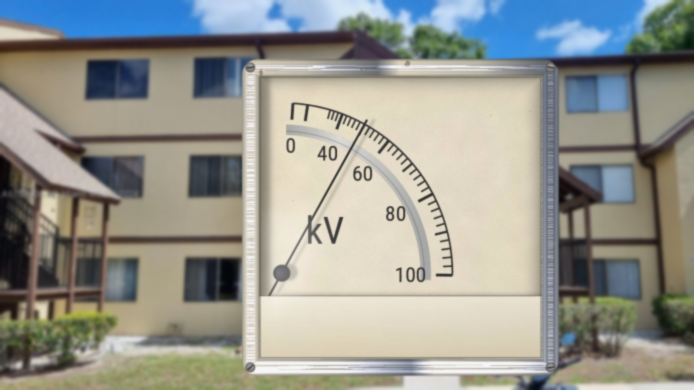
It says 50 kV
